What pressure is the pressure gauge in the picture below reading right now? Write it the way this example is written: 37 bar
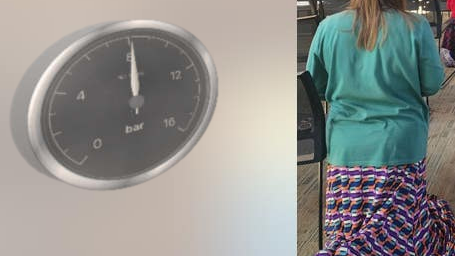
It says 8 bar
